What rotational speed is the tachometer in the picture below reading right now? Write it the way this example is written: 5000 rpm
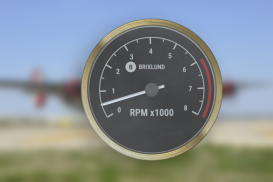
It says 500 rpm
